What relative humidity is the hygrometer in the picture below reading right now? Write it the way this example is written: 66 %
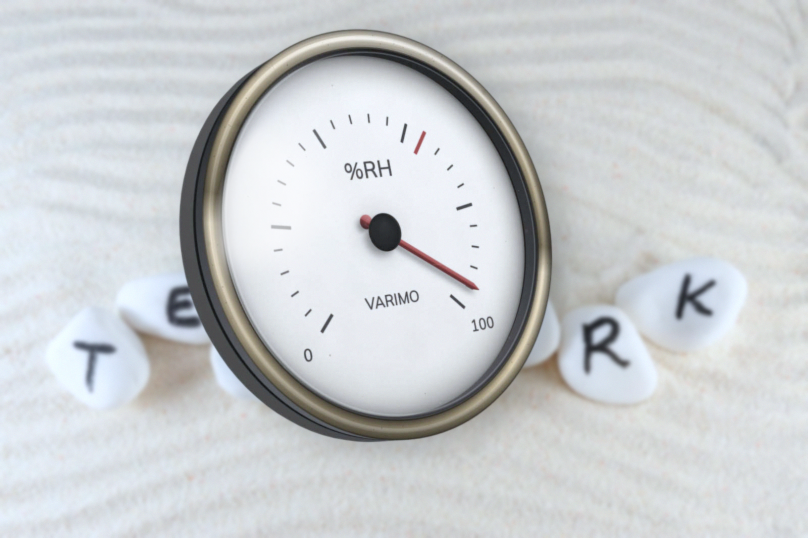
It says 96 %
